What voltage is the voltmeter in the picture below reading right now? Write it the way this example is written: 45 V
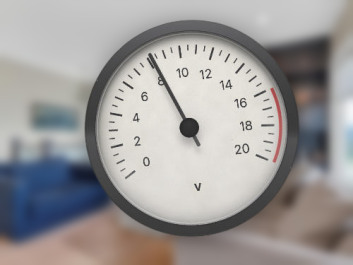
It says 8.25 V
